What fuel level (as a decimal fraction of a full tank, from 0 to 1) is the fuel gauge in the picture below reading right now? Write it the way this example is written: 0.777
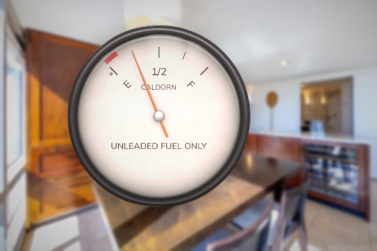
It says 0.25
